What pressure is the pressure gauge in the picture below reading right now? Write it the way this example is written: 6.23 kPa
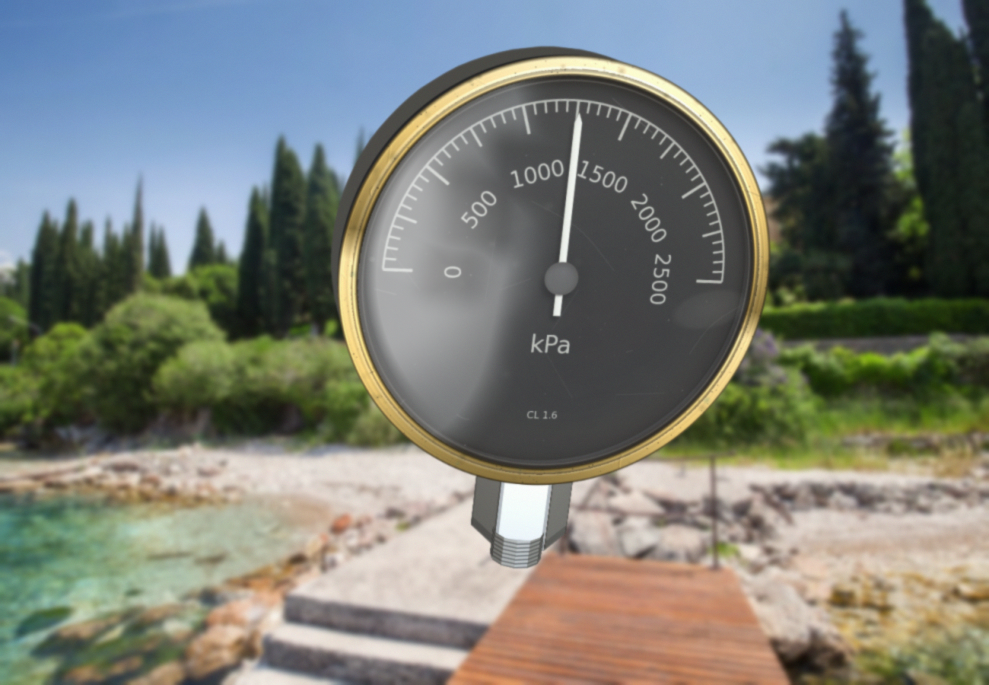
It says 1250 kPa
